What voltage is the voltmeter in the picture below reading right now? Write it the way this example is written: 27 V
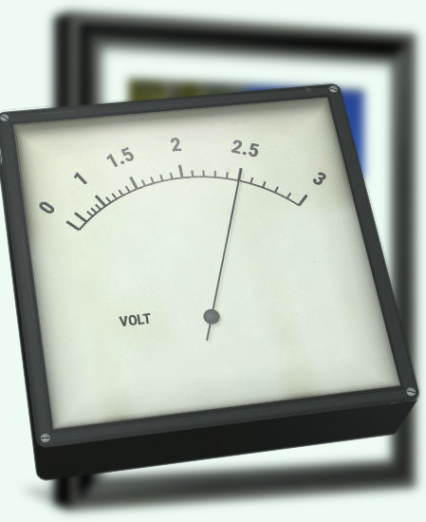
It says 2.5 V
